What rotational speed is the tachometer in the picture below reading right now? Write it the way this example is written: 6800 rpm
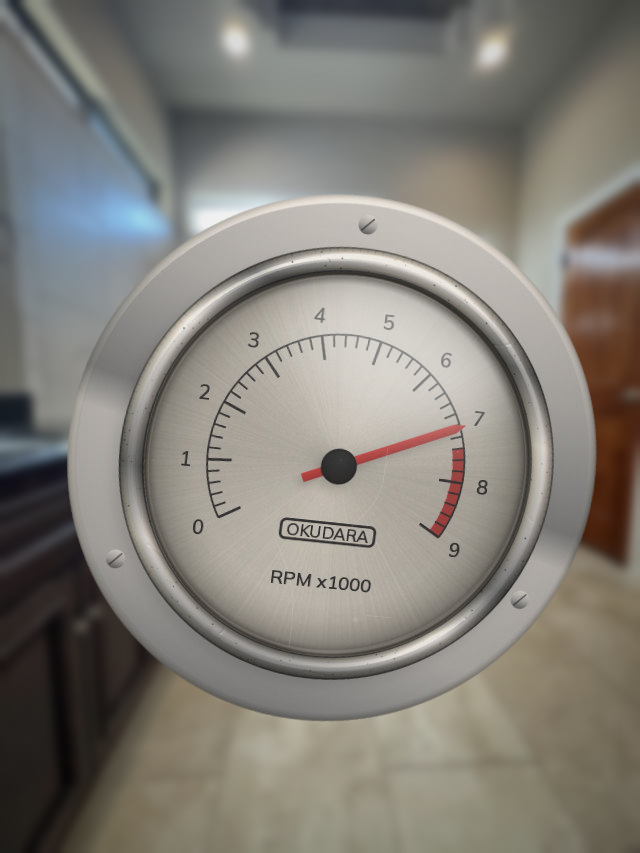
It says 7000 rpm
